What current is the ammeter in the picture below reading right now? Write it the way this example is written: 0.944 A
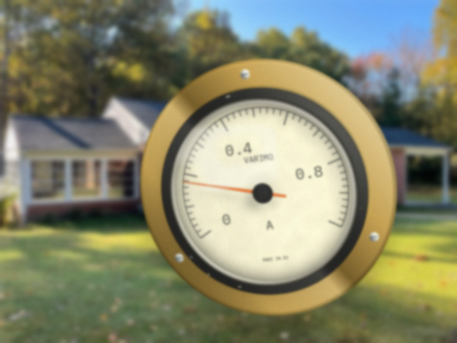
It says 0.18 A
